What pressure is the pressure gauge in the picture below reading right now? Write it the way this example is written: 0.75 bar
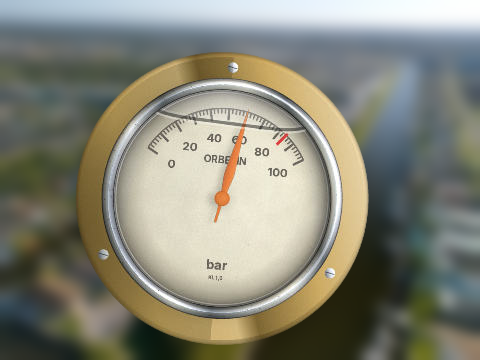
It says 60 bar
